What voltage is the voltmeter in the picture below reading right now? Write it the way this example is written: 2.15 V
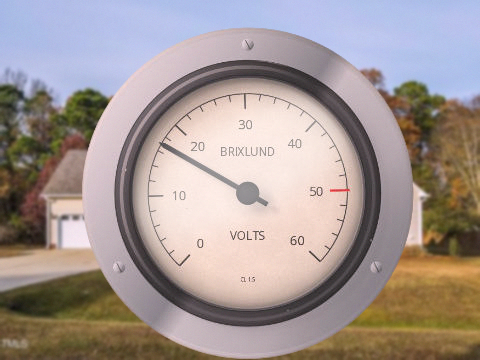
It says 17 V
